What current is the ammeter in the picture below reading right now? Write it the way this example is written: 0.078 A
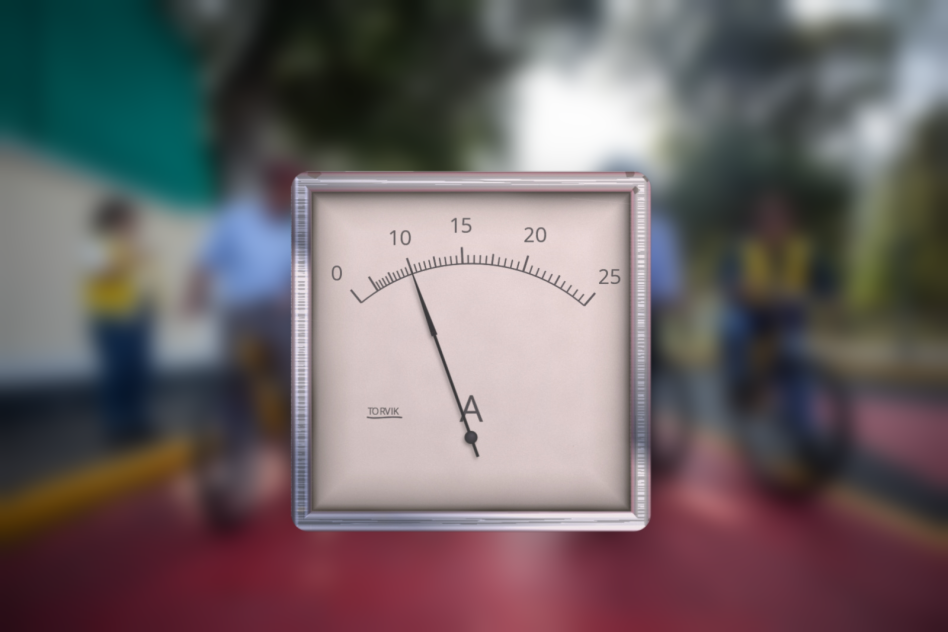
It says 10 A
